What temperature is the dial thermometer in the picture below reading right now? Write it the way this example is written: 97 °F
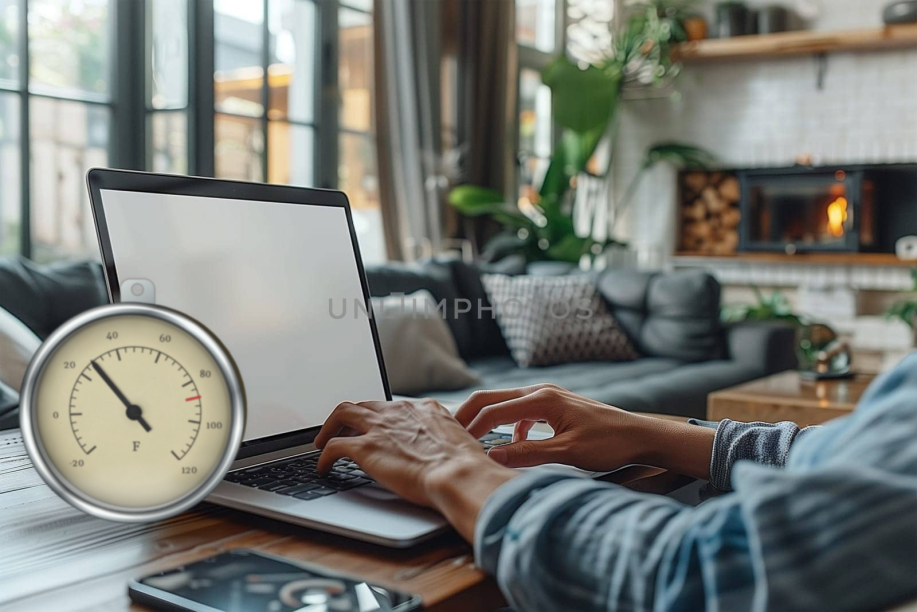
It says 28 °F
